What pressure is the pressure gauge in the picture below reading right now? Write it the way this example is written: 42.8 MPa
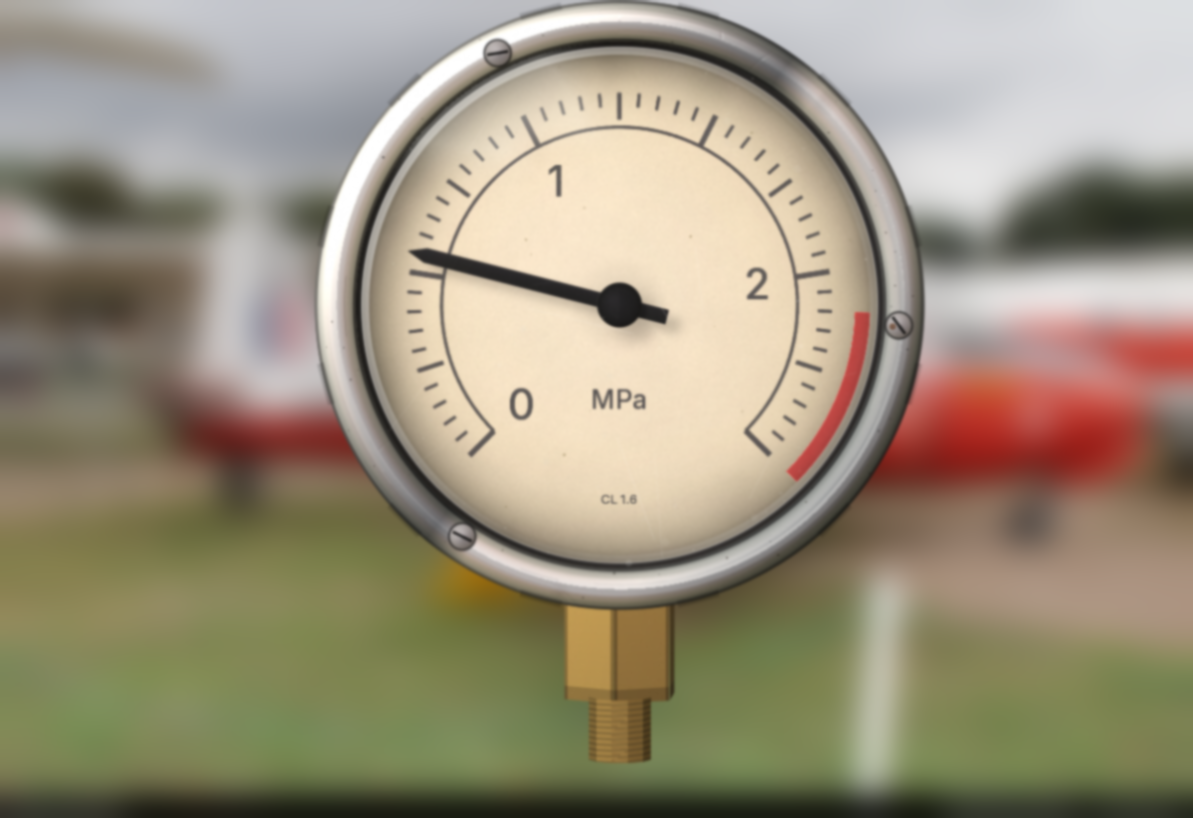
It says 0.55 MPa
